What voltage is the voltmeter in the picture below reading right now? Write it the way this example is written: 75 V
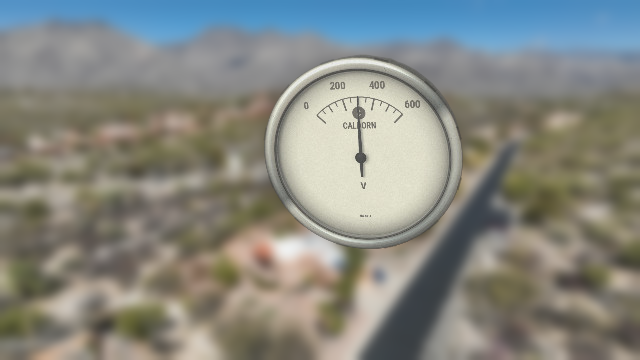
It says 300 V
